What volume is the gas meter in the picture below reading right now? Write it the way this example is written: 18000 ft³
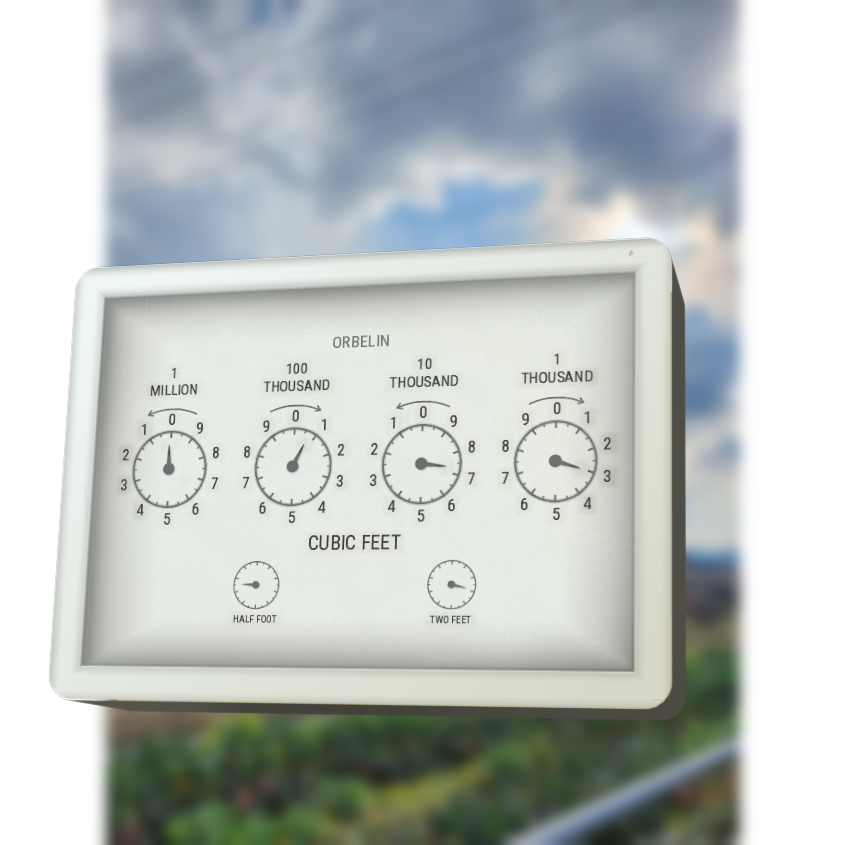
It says 7300 ft³
